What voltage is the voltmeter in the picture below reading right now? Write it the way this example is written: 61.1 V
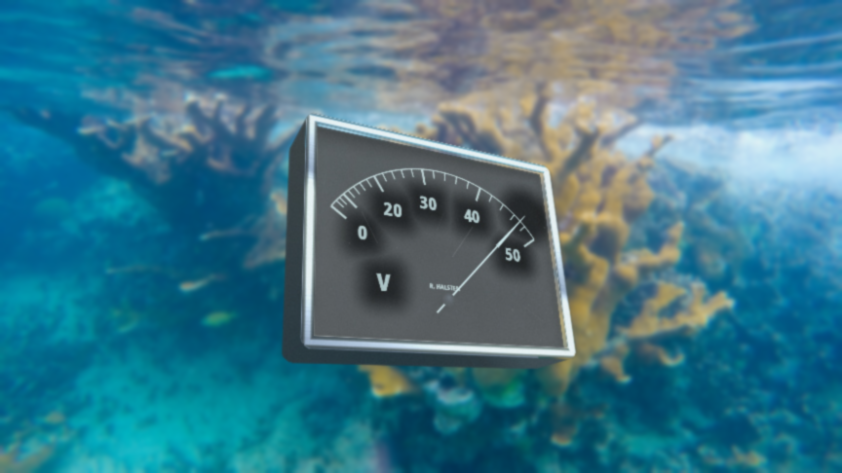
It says 47 V
